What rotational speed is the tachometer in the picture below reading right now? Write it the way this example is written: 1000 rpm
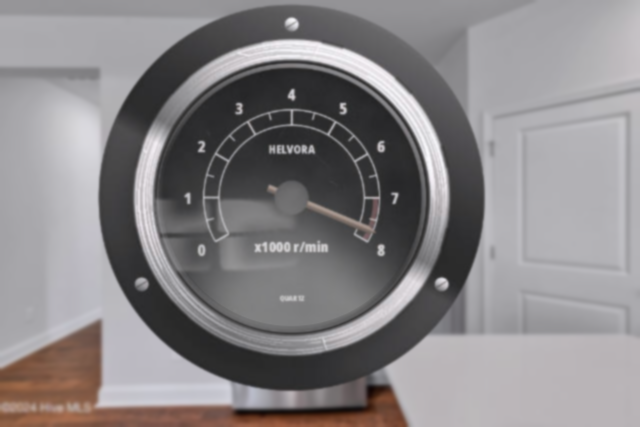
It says 7750 rpm
